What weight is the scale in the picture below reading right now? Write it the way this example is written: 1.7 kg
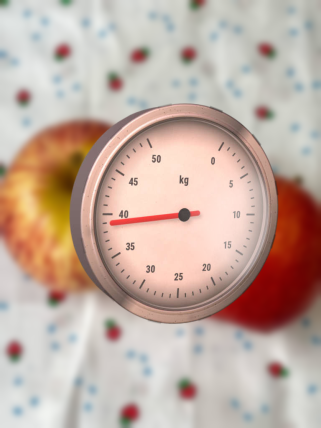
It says 39 kg
